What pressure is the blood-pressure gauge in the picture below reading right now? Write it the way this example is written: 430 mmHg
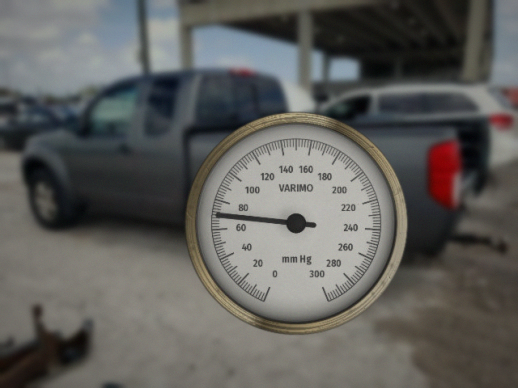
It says 70 mmHg
